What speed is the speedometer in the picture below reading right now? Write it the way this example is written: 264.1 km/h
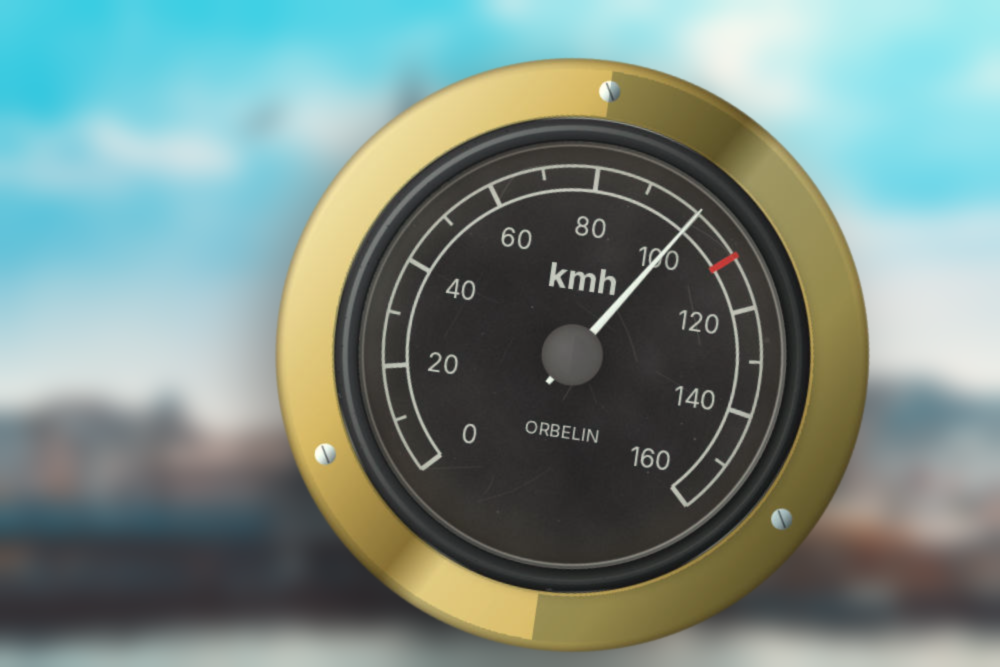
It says 100 km/h
